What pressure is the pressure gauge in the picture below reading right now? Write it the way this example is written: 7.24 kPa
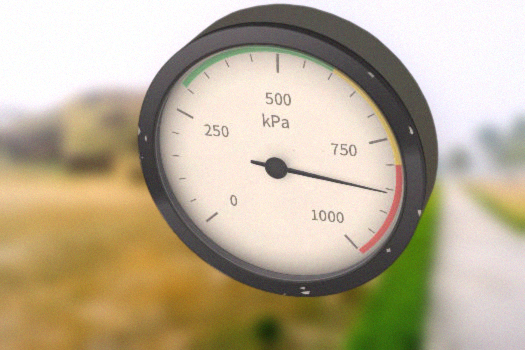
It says 850 kPa
